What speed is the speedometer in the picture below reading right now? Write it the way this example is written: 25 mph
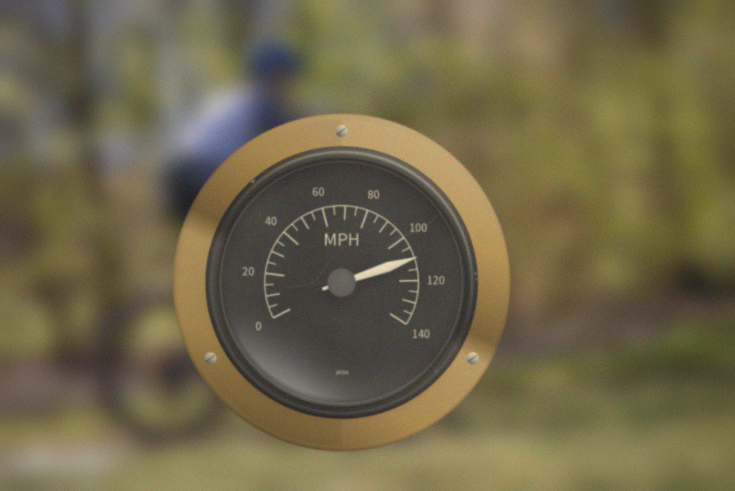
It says 110 mph
